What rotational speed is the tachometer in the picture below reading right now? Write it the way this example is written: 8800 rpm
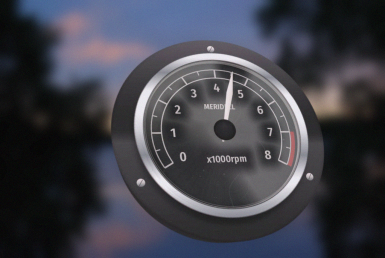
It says 4500 rpm
